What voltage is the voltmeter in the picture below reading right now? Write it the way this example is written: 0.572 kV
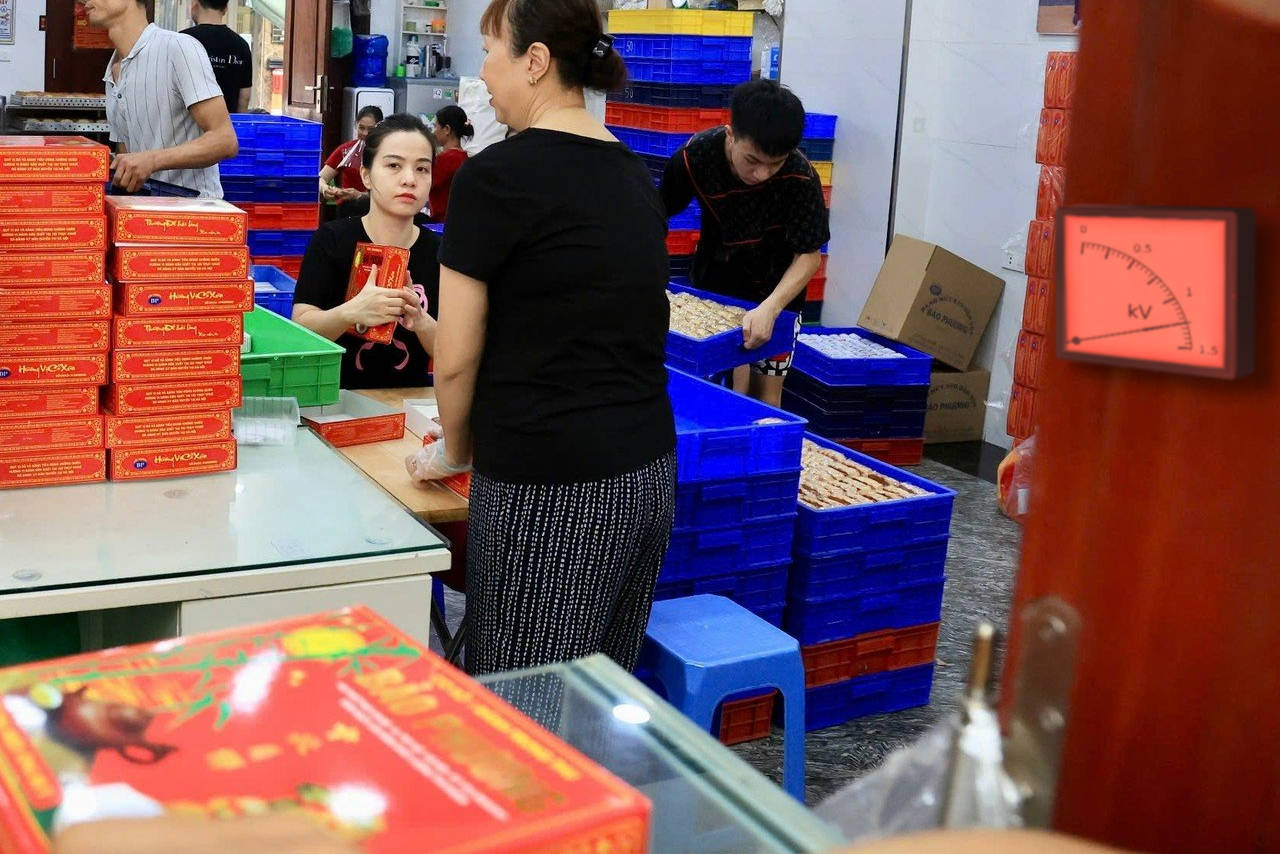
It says 1.25 kV
